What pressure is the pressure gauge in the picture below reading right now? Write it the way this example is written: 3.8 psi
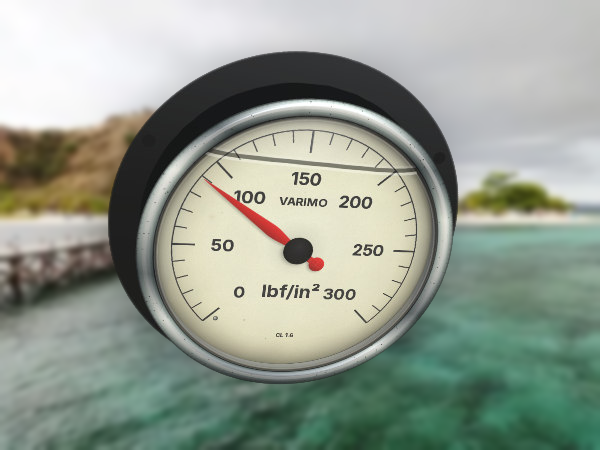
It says 90 psi
